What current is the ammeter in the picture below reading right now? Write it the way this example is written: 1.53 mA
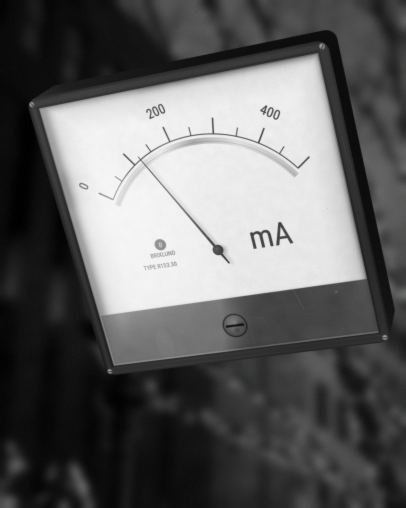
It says 125 mA
